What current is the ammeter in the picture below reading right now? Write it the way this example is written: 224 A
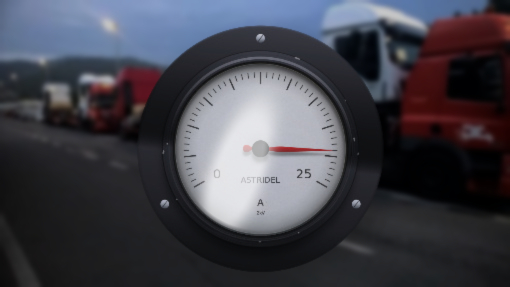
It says 22 A
